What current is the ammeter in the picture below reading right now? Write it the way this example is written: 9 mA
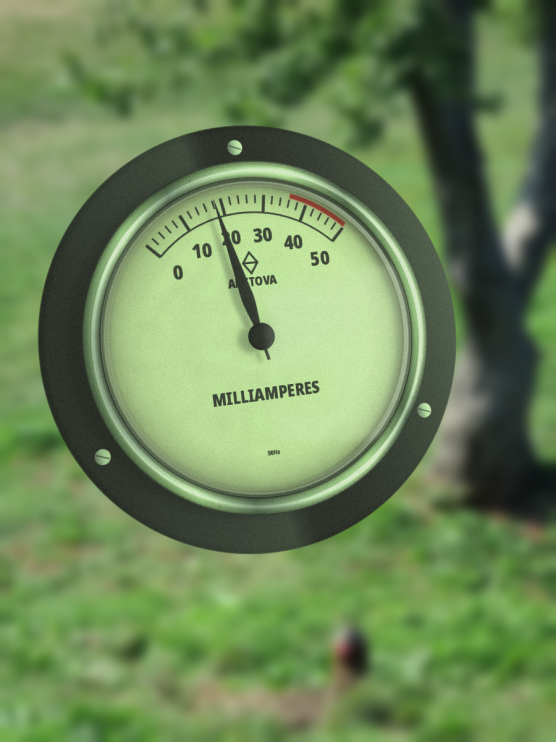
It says 18 mA
